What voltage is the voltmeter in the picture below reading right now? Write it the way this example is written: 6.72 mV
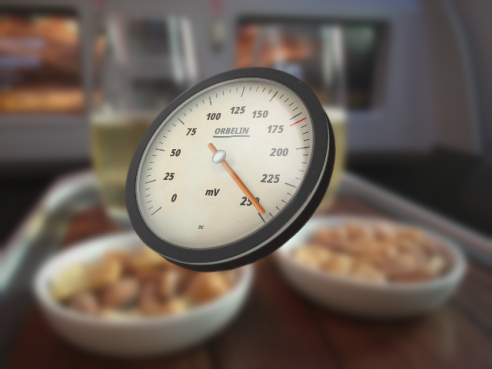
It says 247.5 mV
